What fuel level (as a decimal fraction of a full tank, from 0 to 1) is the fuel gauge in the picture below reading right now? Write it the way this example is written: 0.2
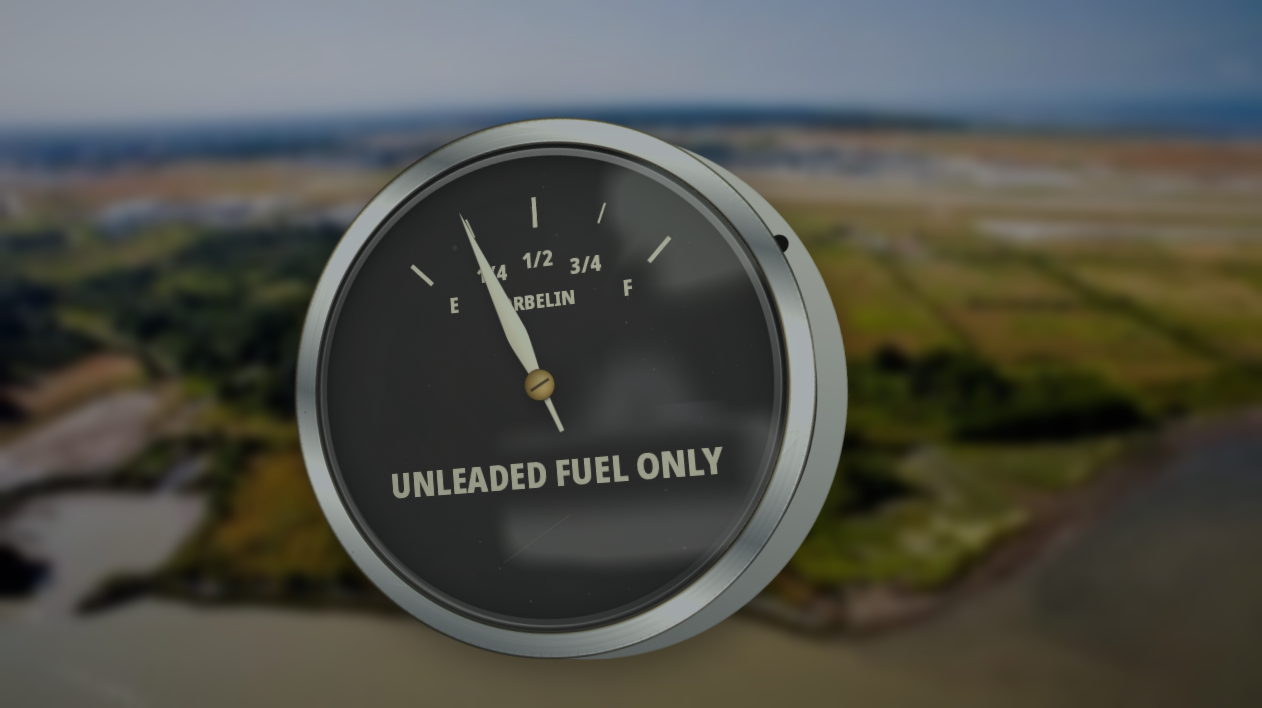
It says 0.25
